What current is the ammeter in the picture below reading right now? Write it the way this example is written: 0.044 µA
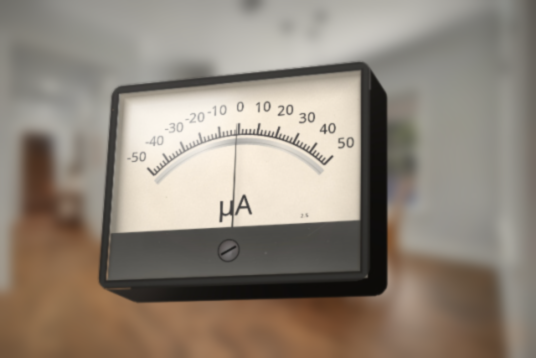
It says 0 µA
